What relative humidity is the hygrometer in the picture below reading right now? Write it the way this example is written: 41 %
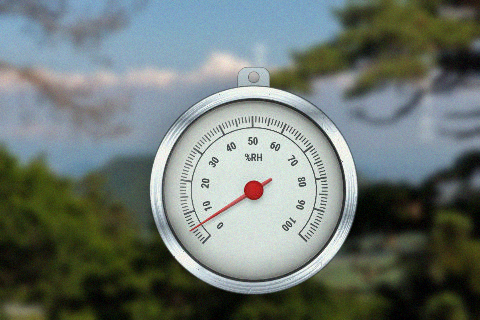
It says 5 %
